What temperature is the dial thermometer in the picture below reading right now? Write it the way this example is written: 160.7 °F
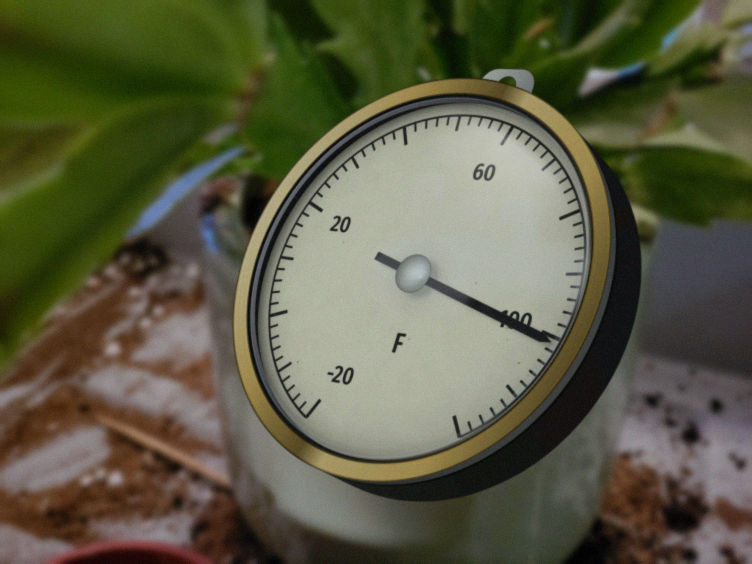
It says 101 °F
